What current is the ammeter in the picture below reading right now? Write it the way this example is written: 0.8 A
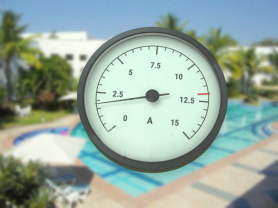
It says 1.75 A
